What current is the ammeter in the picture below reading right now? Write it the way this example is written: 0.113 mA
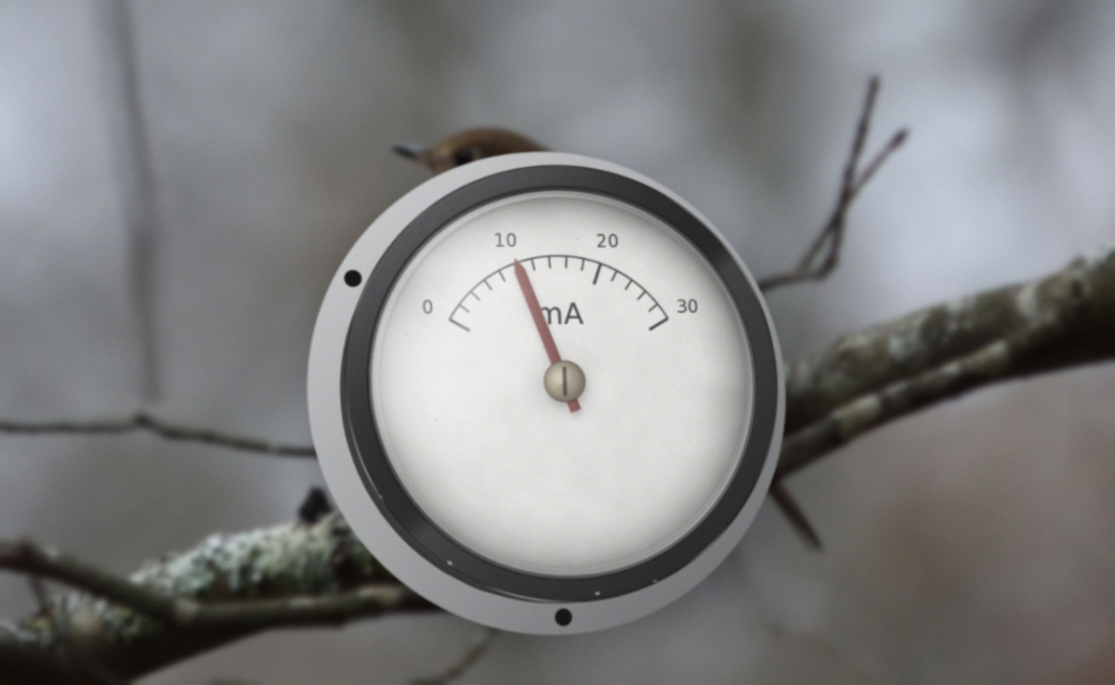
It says 10 mA
